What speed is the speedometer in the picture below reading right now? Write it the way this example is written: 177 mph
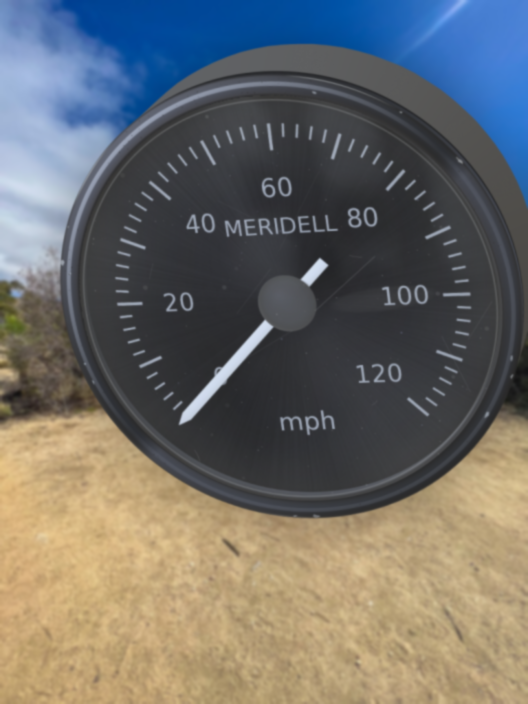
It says 0 mph
